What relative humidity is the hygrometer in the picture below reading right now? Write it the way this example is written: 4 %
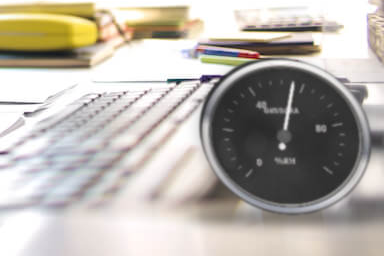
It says 56 %
